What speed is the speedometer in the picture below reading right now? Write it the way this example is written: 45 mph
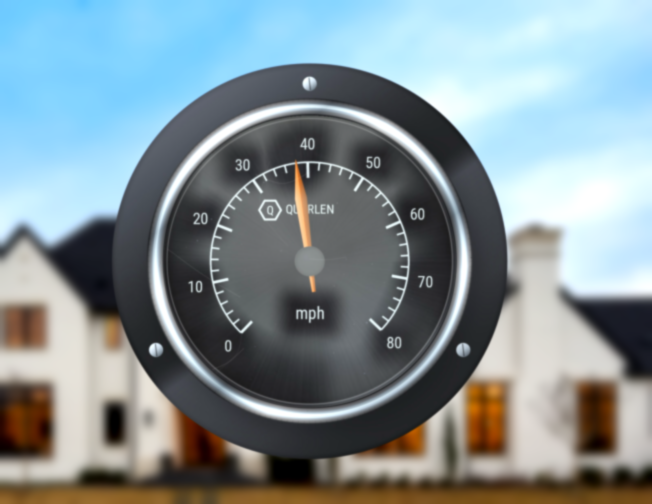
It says 38 mph
